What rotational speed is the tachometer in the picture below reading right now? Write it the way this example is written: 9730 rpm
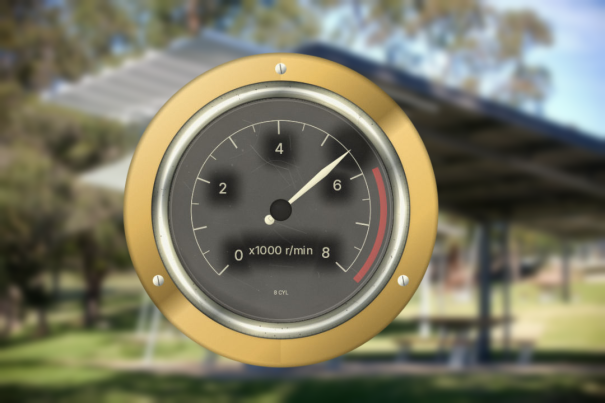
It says 5500 rpm
